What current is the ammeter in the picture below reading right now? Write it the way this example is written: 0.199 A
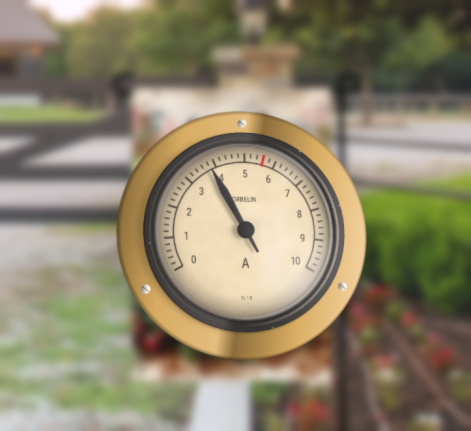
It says 3.8 A
